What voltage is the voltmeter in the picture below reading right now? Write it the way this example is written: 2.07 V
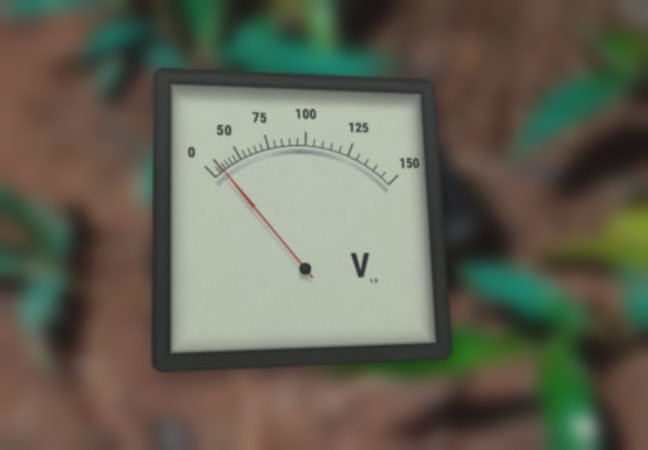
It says 25 V
